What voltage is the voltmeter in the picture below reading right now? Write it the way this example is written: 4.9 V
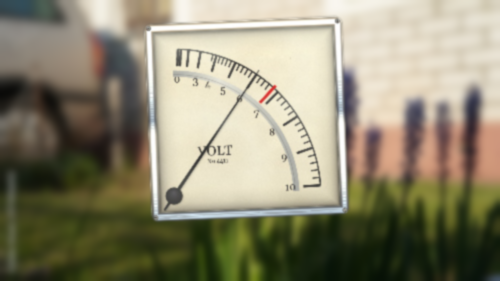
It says 6 V
